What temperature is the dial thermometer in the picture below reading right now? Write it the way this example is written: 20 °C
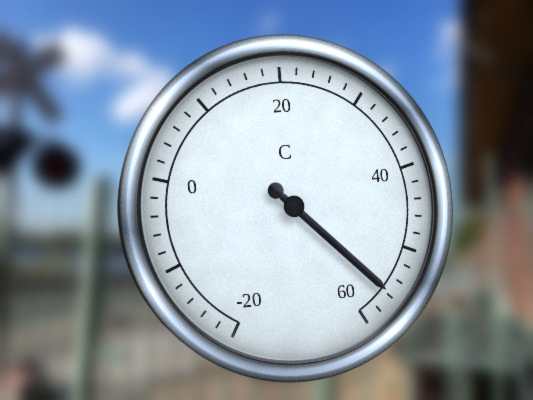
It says 56 °C
